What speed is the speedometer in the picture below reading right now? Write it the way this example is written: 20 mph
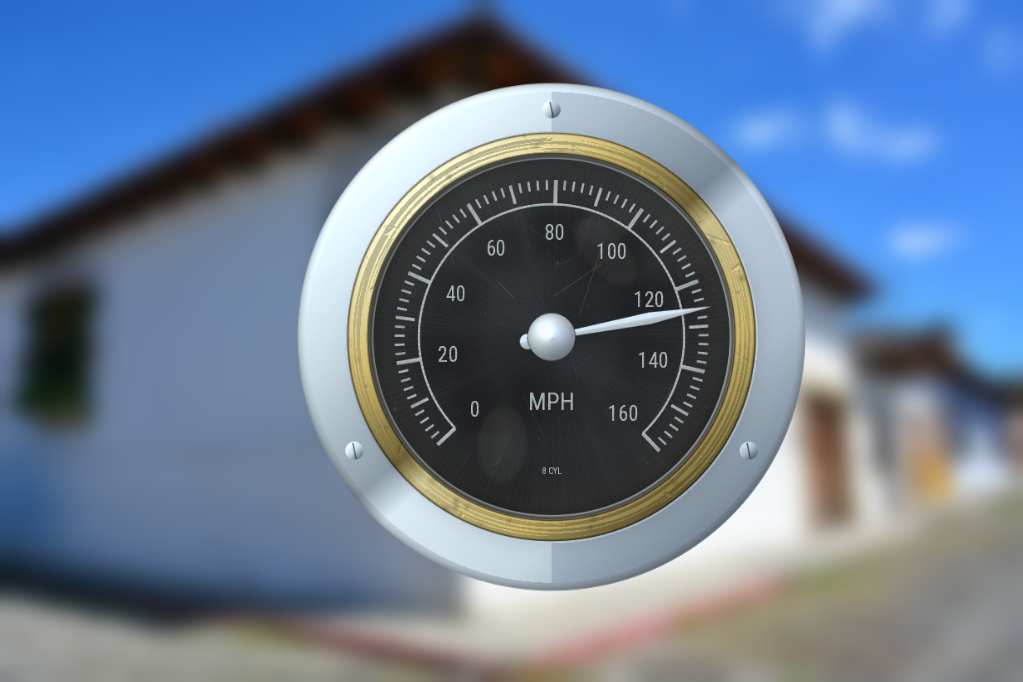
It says 126 mph
